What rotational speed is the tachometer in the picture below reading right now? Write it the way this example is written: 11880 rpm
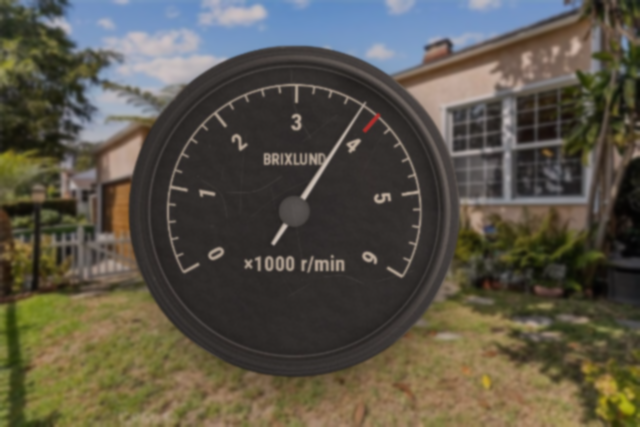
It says 3800 rpm
